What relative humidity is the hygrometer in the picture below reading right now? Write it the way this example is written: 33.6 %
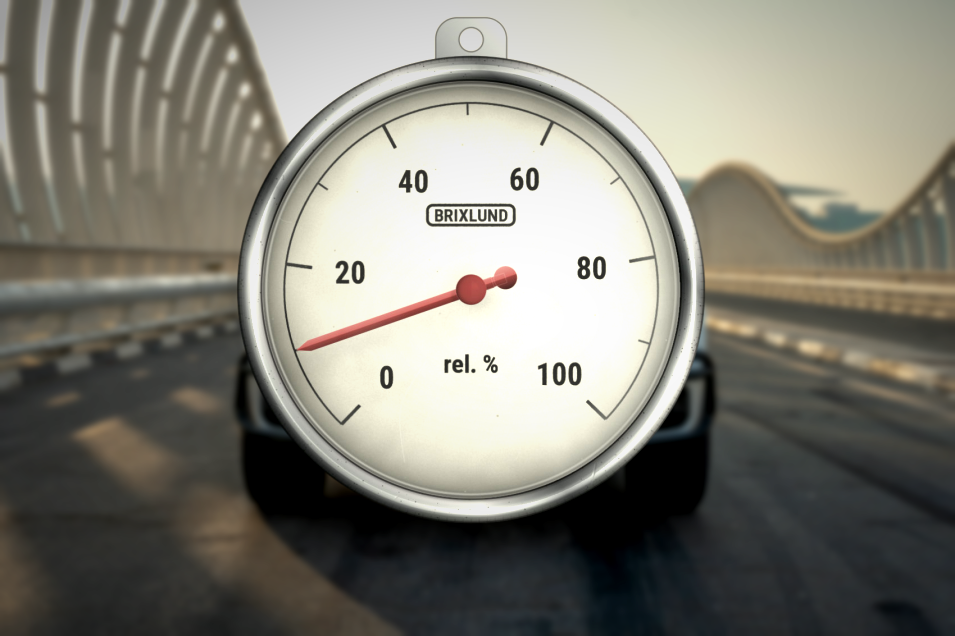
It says 10 %
